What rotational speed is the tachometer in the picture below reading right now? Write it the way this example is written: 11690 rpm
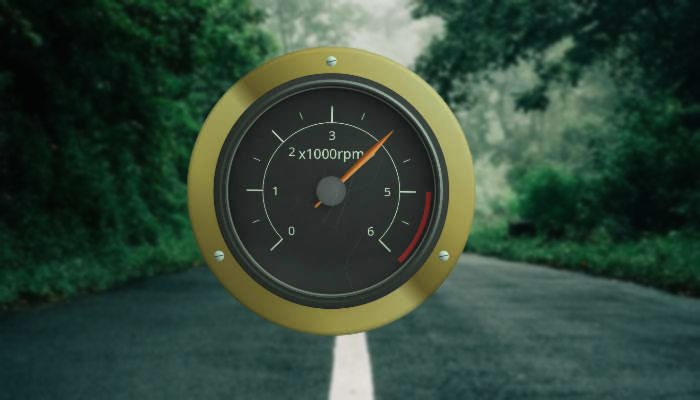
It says 4000 rpm
